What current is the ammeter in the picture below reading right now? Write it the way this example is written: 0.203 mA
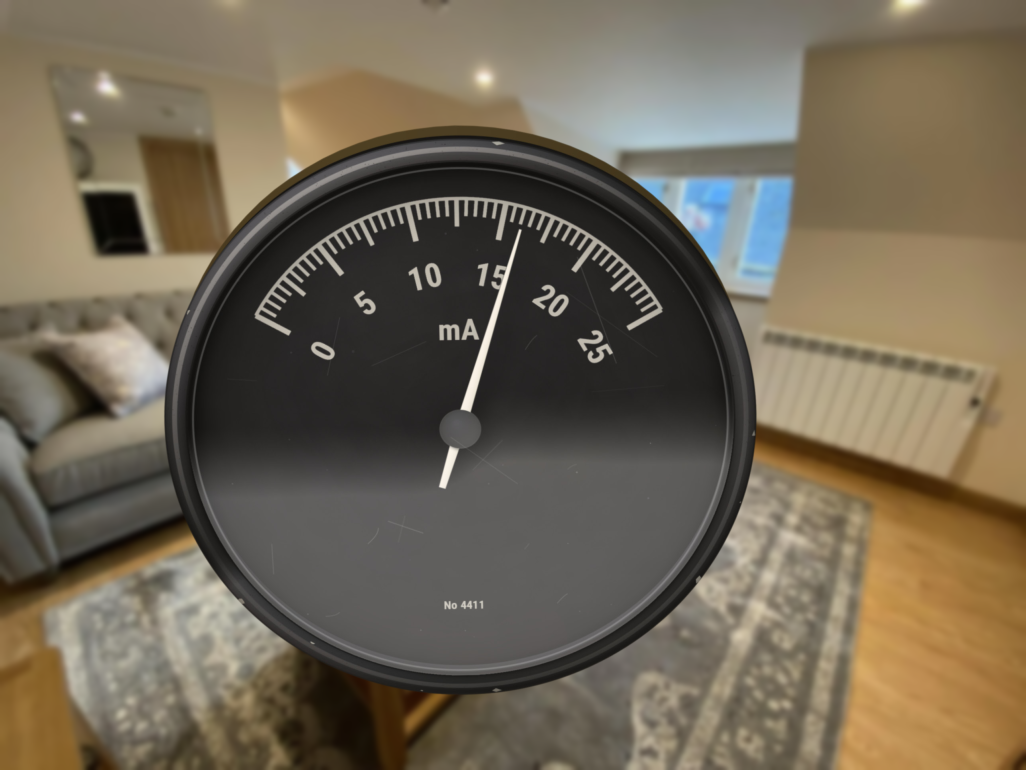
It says 16 mA
